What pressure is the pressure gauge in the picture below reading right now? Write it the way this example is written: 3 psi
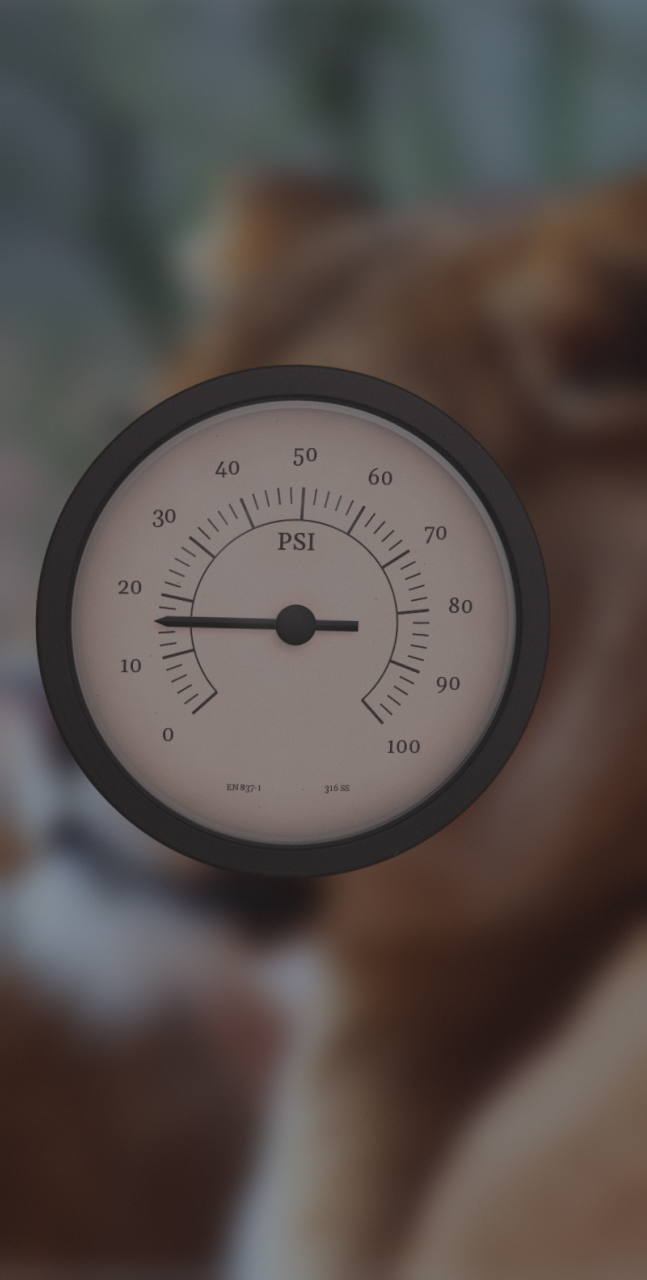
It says 16 psi
